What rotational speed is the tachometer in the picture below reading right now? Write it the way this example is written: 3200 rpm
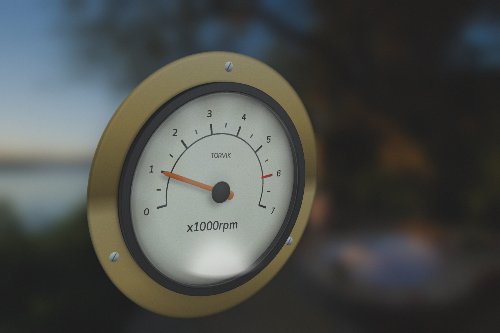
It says 1000 rpm
